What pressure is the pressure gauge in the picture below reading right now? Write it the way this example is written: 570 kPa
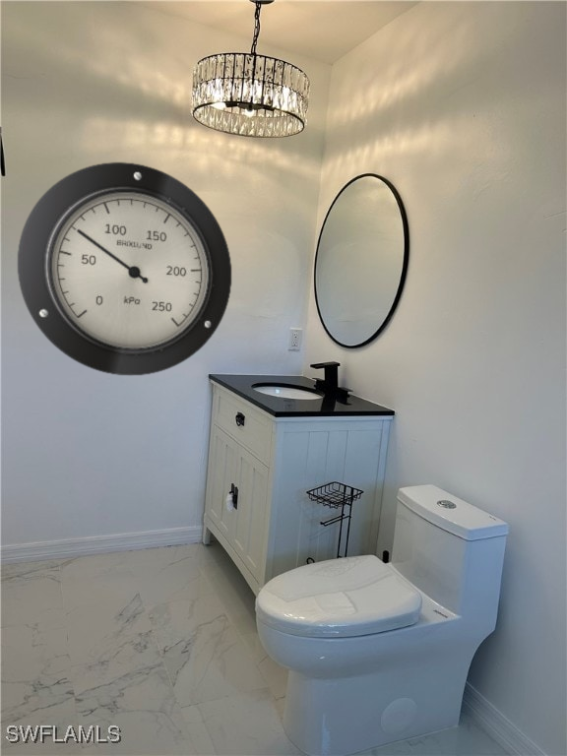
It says 70 kPa
